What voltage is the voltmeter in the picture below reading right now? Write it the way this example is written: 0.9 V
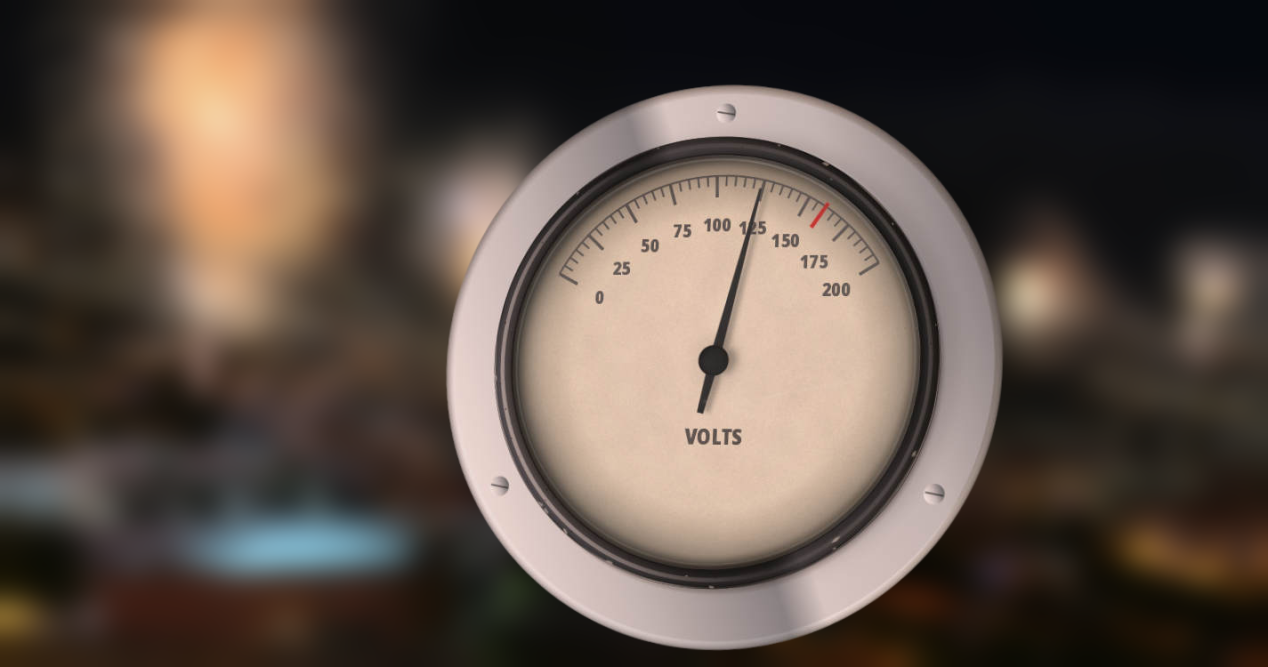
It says 125 V
